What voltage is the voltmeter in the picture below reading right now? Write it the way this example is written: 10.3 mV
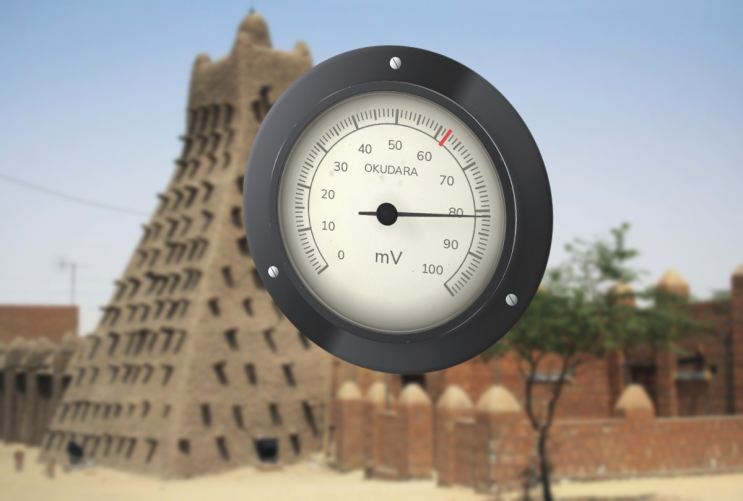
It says 81 mV
